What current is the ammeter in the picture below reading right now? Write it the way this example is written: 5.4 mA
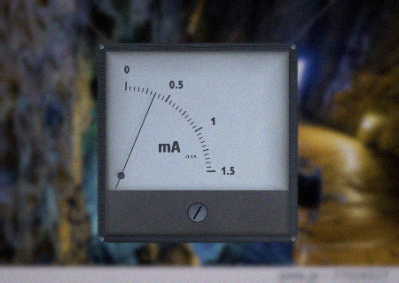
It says 0.35 mA
